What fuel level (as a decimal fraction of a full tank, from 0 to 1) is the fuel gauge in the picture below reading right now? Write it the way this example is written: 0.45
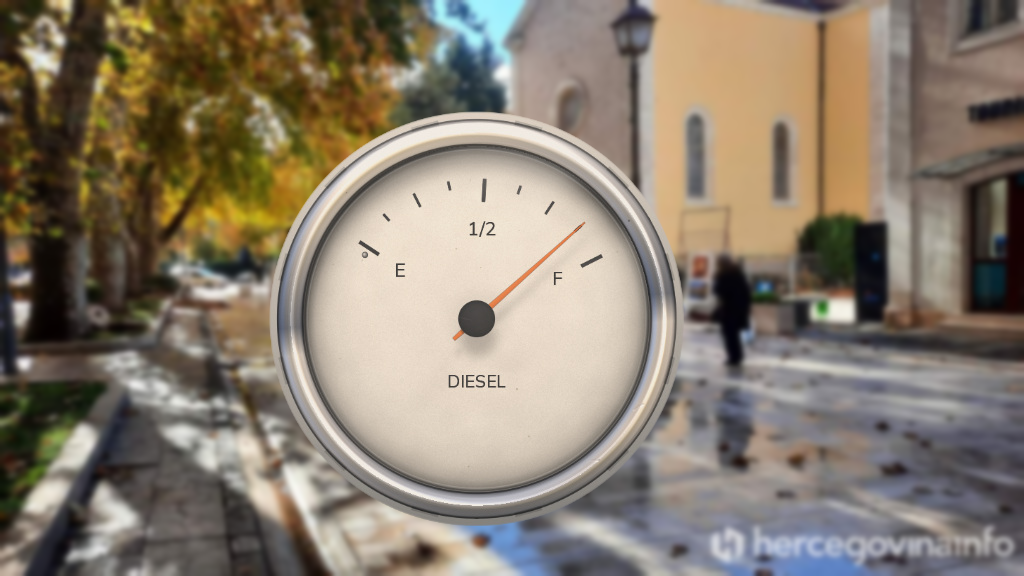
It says 0.875
